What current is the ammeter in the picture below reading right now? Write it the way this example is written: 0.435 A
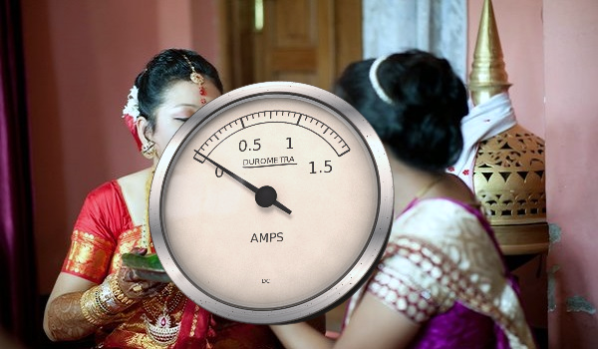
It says 0.05 A
